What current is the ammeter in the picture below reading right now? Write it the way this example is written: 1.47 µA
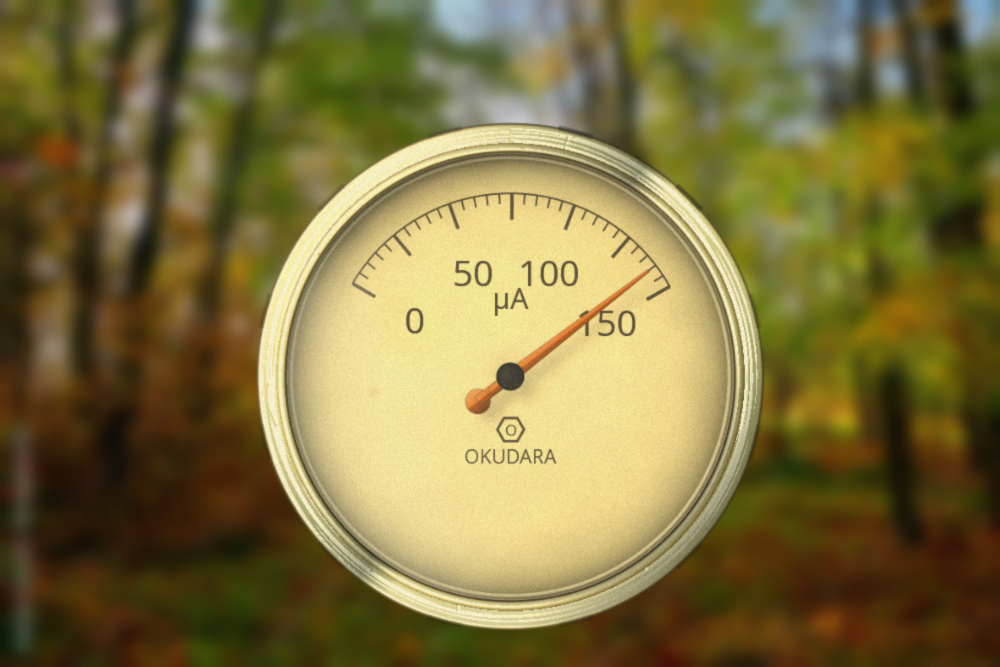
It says 140 µA
